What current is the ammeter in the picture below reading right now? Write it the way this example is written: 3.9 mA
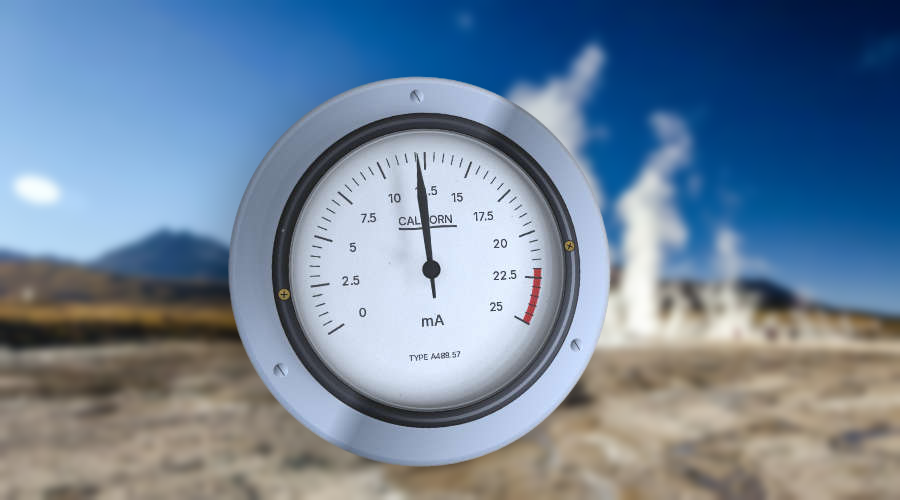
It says 12 mA
